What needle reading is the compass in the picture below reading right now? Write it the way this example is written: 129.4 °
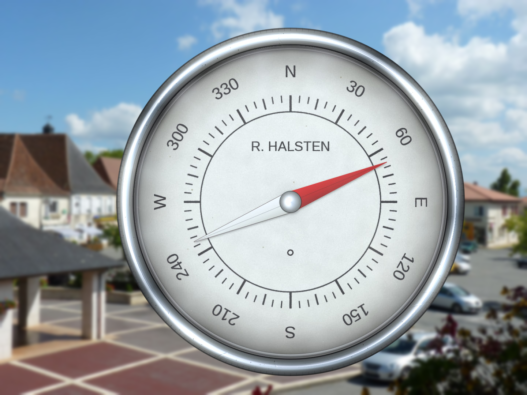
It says 67.5 °
